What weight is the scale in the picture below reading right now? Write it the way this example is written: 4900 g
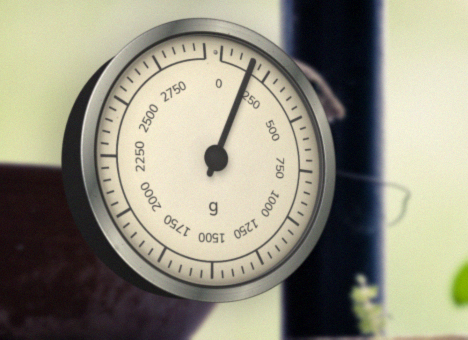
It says 150 g
